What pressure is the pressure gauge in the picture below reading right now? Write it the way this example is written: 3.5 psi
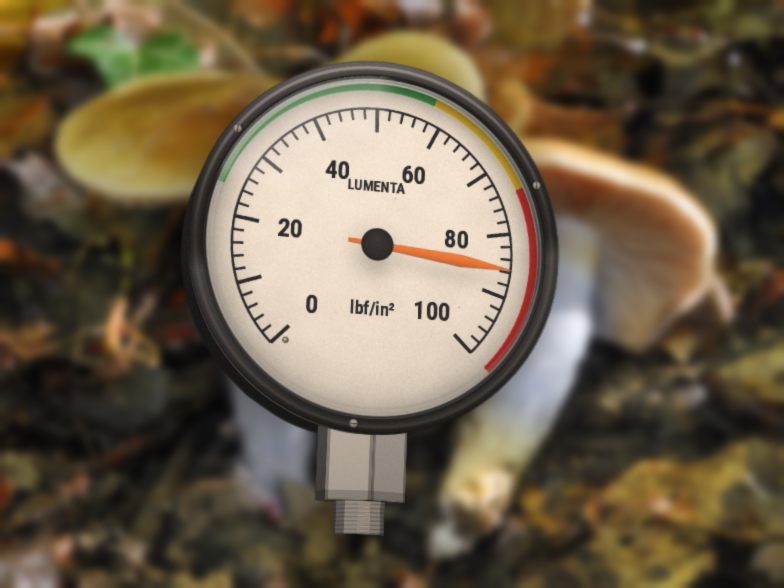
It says 86 psi
